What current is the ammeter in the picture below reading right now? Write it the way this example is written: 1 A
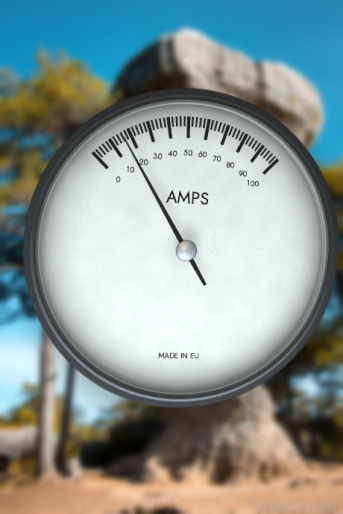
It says 16 A
